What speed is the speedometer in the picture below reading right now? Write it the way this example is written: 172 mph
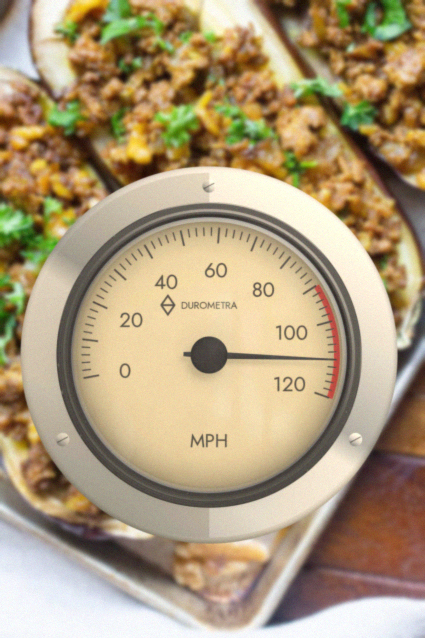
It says 110 mph
